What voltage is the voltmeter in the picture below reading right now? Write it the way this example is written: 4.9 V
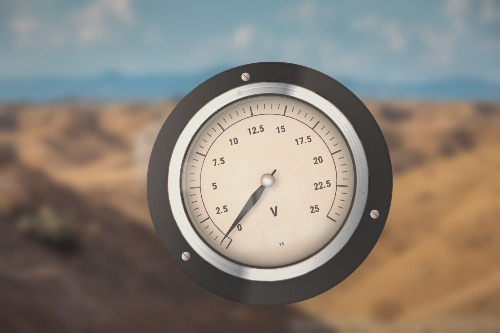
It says 0.5 V
